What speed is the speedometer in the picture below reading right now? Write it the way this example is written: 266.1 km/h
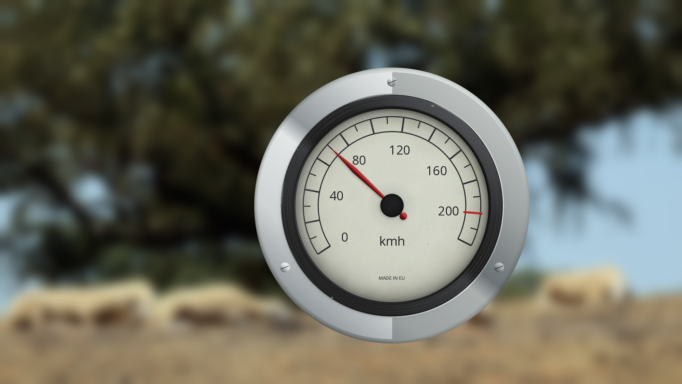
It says 70 km/h
